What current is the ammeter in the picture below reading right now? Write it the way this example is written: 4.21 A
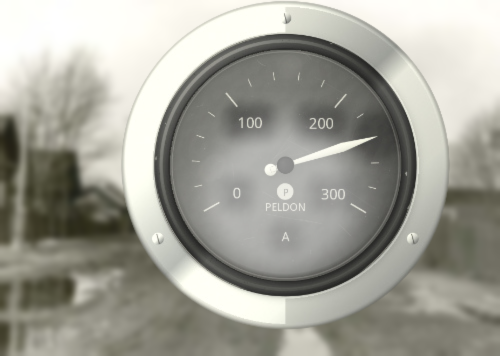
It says 240 A
